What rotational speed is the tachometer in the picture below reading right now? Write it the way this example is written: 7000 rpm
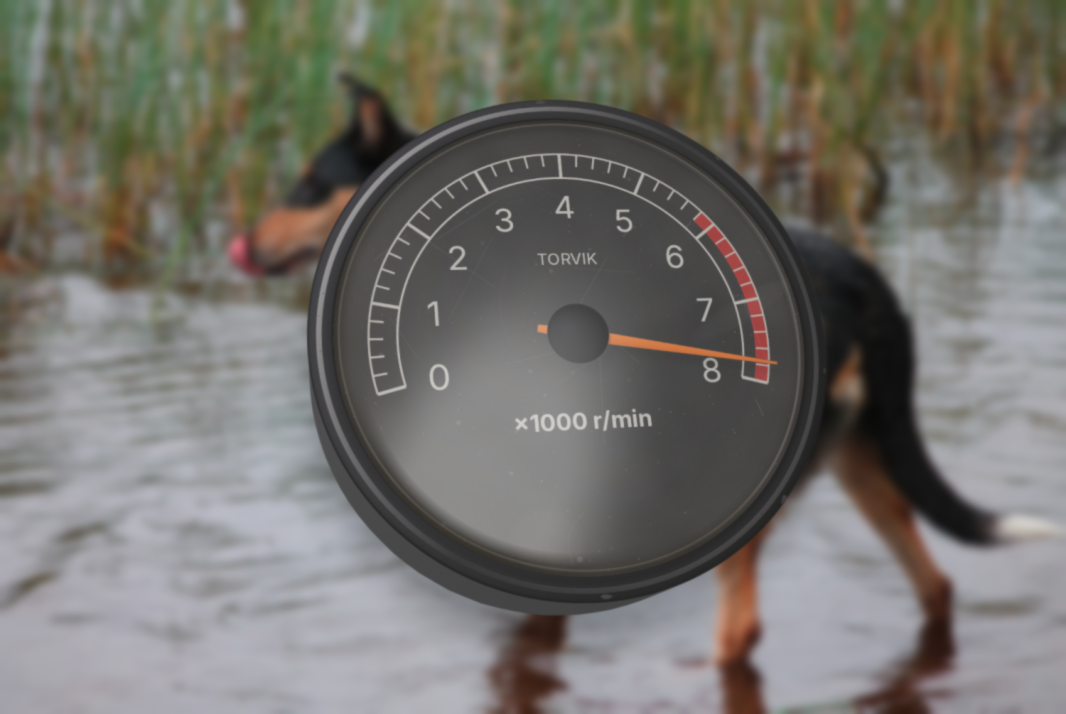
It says 7800 rpm
